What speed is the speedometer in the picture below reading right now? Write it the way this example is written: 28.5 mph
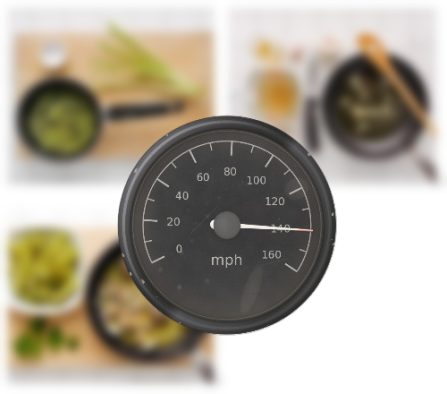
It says 140 mph
